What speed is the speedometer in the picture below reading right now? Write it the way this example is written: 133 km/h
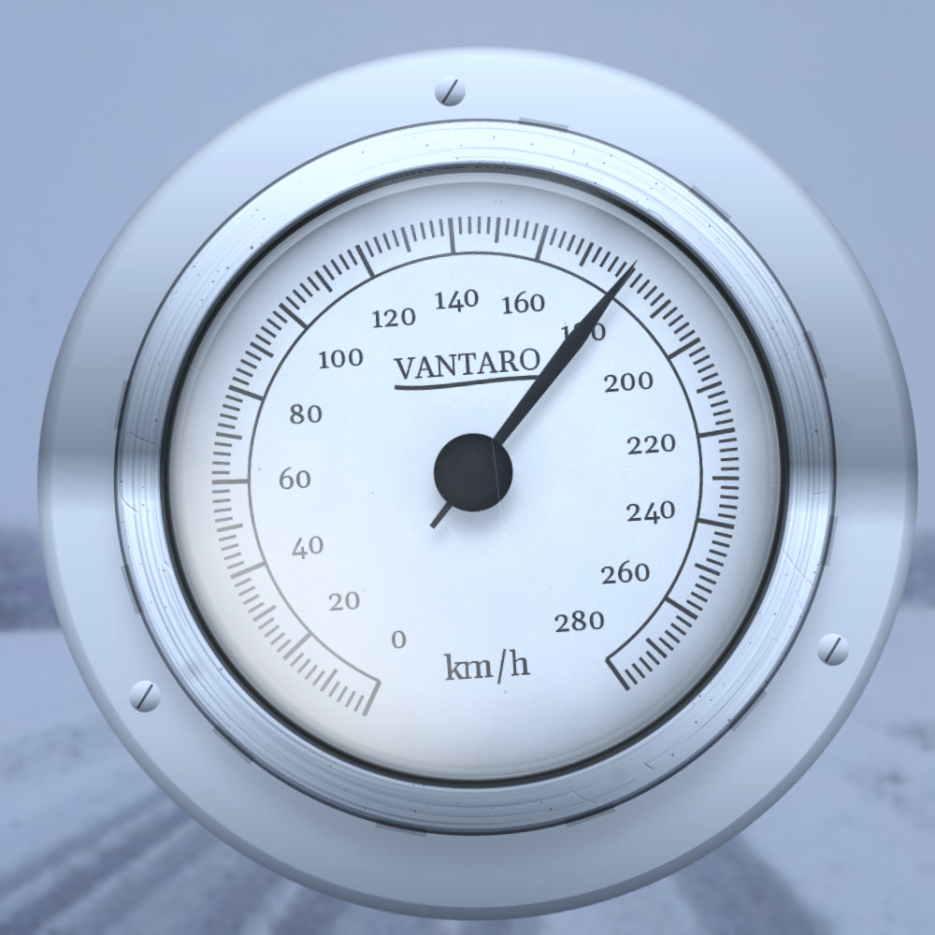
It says 180 km/h
